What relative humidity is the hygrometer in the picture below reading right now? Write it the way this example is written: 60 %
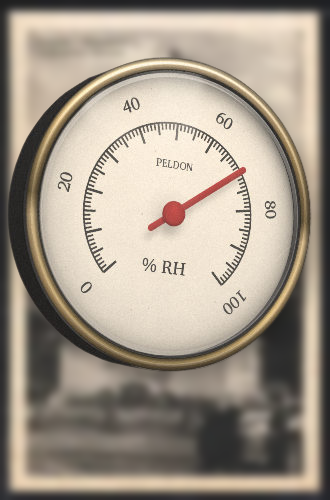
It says 70 %
